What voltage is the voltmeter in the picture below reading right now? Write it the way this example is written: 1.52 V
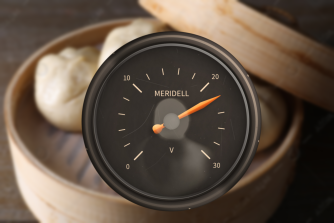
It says 22 V
